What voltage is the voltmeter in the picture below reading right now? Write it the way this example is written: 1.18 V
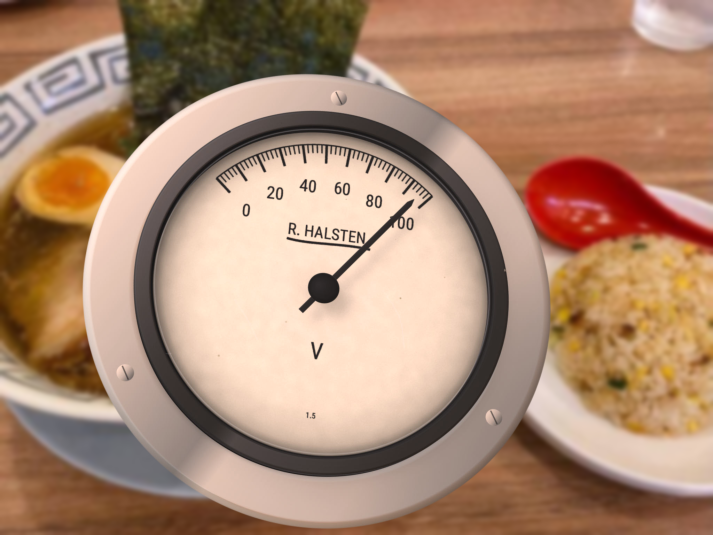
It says 96 V
